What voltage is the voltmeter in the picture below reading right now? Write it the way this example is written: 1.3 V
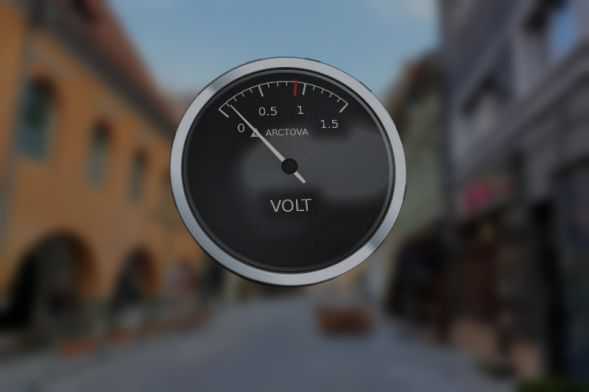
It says 0.1 V
